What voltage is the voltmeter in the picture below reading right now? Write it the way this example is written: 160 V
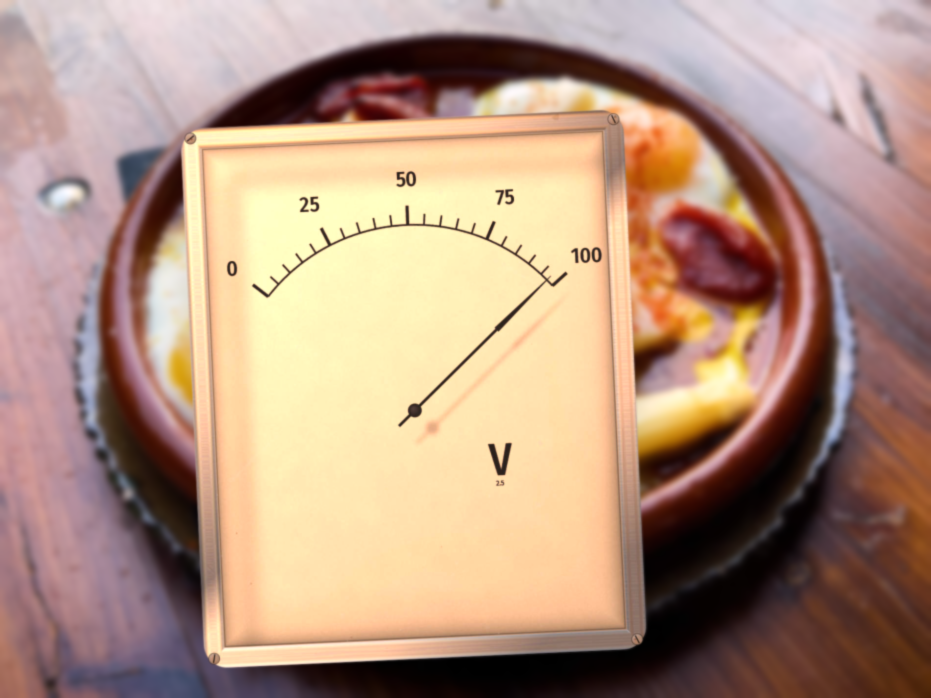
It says 97.5 V
